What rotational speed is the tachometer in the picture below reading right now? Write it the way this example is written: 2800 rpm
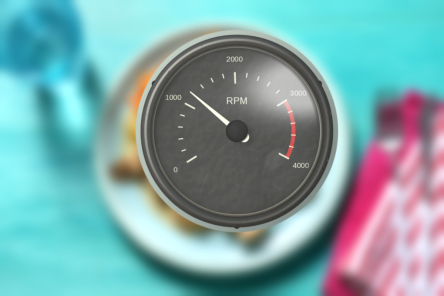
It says 1200 rpm
